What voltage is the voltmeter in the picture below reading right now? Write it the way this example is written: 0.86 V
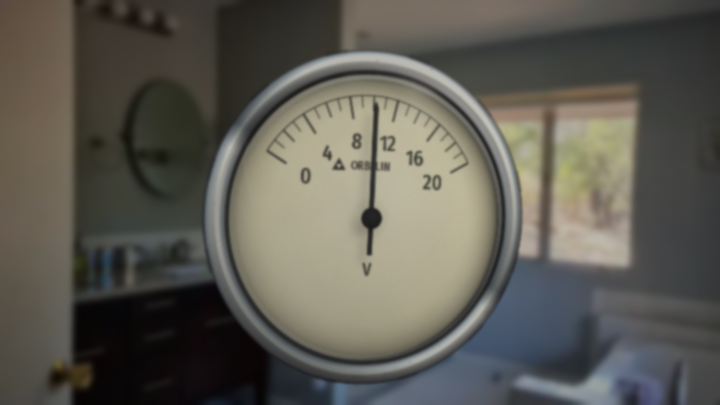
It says 10 V
